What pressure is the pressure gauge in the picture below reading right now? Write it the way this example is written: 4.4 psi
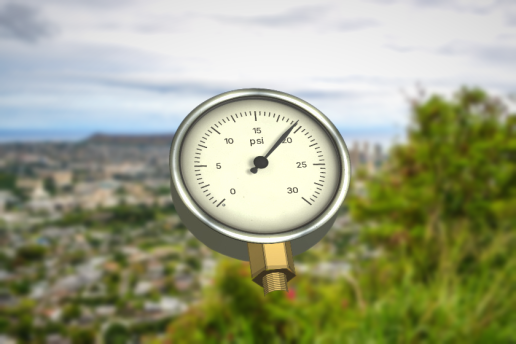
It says 19.5 psi
